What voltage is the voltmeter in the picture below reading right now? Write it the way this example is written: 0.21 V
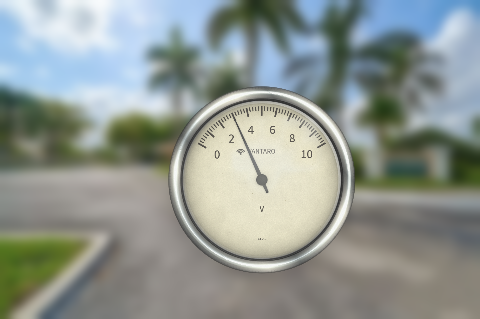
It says 3 V
